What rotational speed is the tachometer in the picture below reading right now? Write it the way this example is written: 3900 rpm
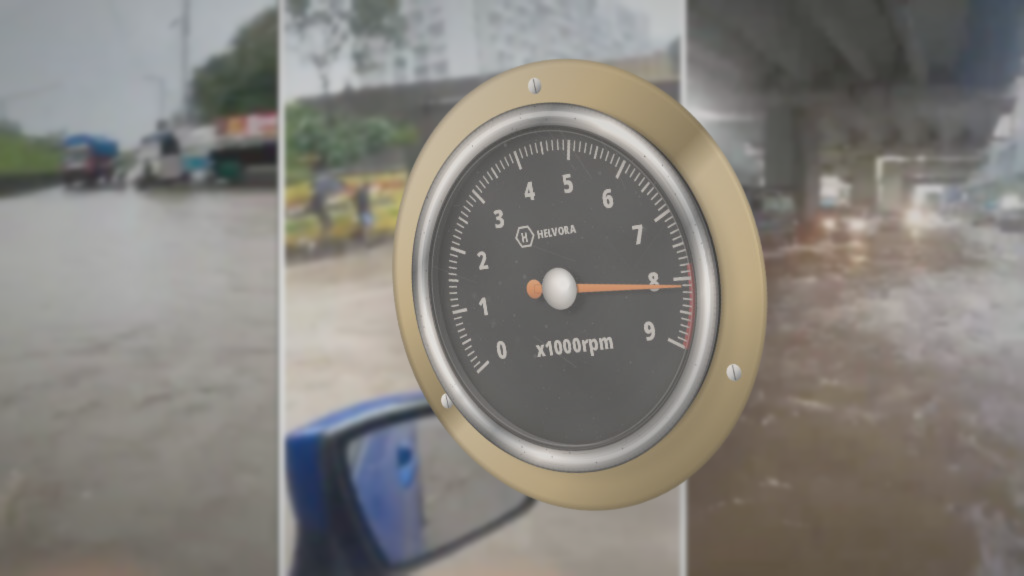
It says 8100 rpm
